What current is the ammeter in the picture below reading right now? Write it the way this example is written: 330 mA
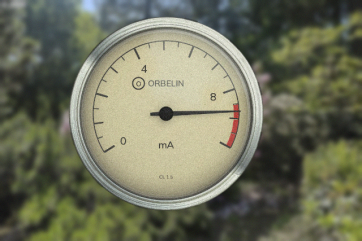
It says 8.75 mA
